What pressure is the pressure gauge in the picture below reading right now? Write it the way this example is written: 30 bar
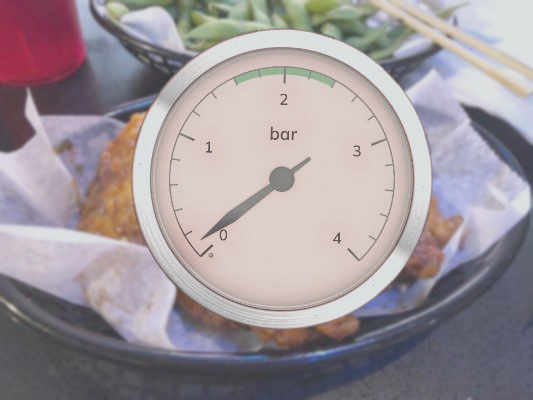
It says 0.1 bar
